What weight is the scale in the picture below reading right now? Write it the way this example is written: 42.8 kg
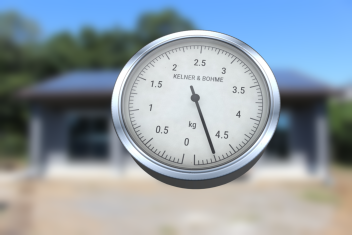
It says 4.75 kg
